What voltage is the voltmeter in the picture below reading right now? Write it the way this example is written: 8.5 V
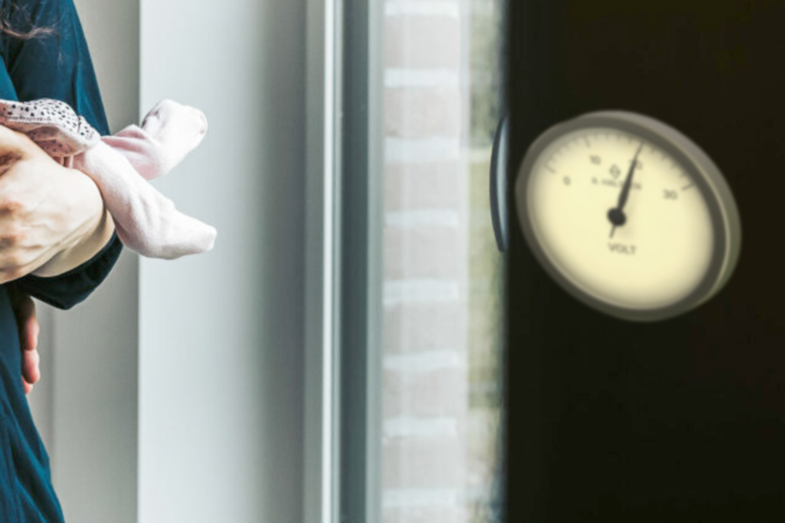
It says 20 V
